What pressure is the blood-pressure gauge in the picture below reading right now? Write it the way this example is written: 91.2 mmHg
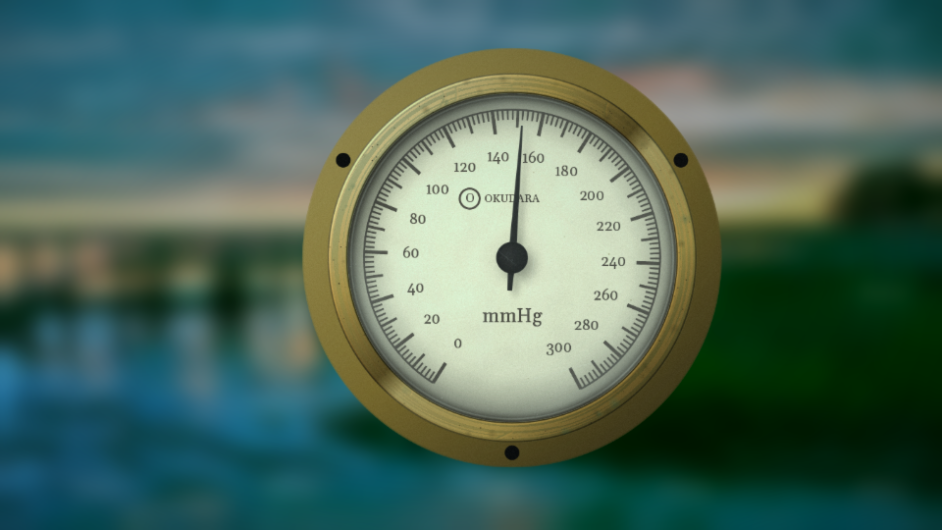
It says 152 mmHg
